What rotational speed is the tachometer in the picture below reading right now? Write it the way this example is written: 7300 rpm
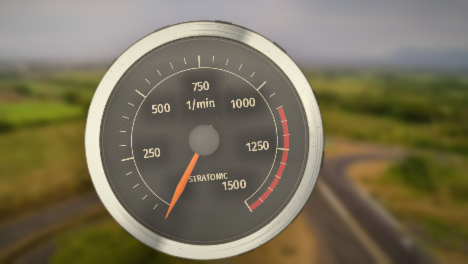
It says 0 rpm
